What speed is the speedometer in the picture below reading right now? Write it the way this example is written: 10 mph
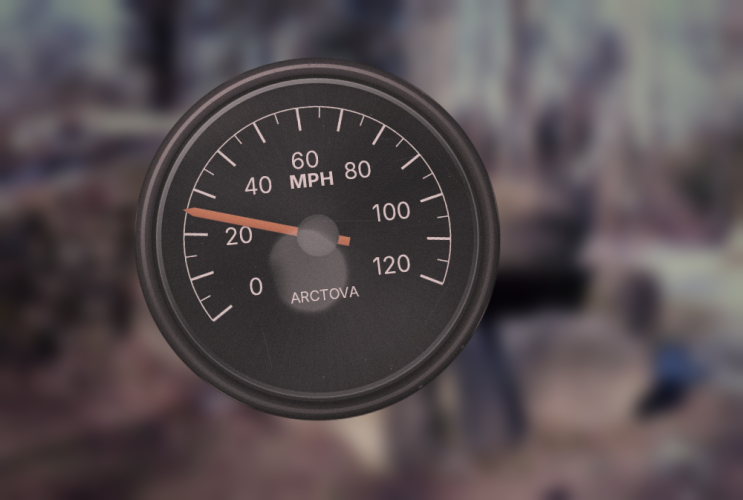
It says 25 mph
